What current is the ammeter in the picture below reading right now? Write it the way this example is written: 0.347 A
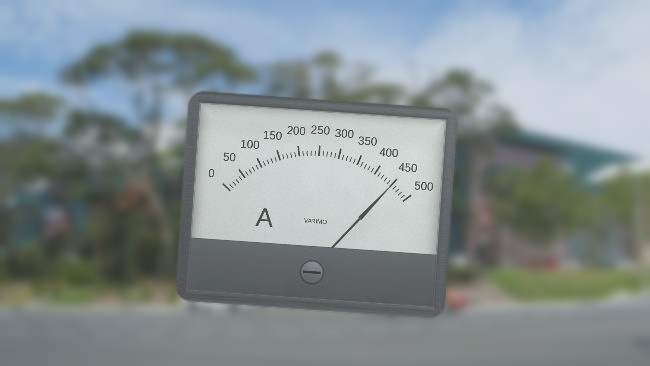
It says 450 A
